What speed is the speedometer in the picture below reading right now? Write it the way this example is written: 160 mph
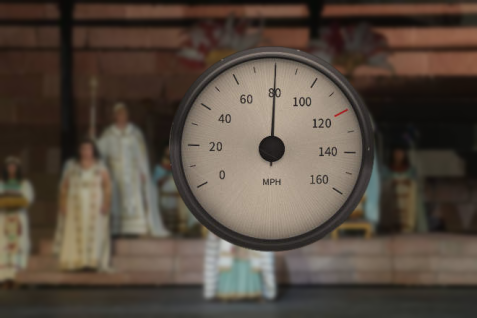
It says 80 mph
